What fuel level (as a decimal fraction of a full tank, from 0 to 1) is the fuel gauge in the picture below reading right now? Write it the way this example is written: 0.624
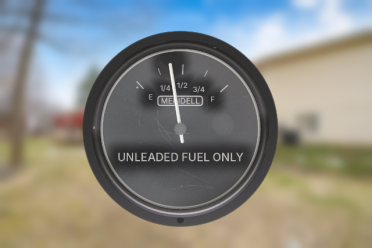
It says 0.375
